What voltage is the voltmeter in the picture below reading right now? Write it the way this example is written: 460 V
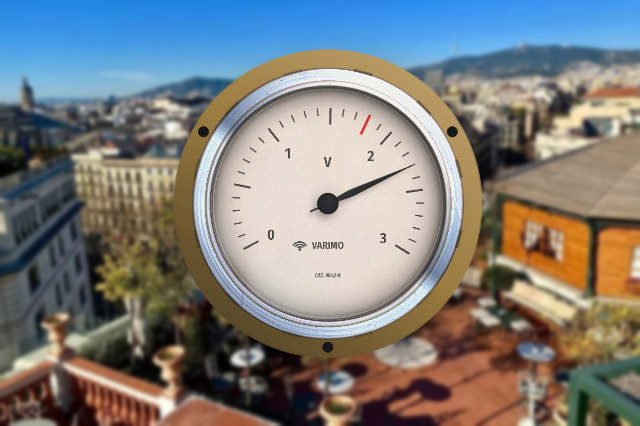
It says 2.3 V
